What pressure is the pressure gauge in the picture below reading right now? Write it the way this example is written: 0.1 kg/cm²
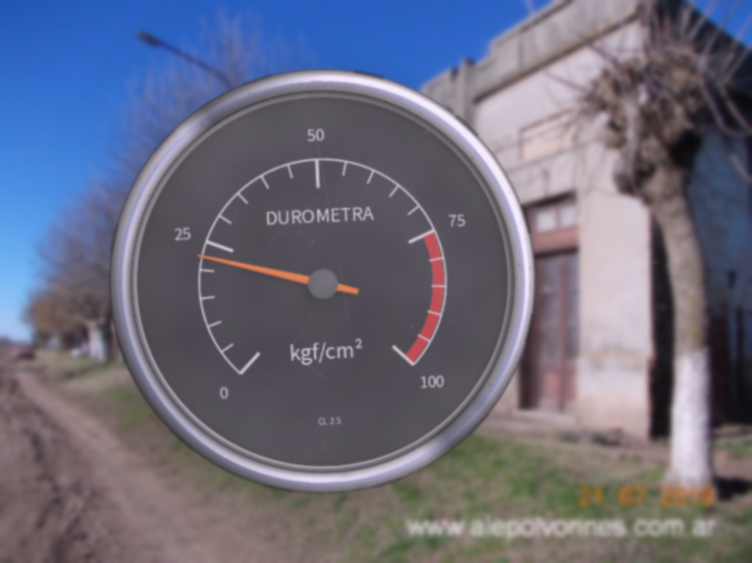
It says 22.5 kg/cm²
